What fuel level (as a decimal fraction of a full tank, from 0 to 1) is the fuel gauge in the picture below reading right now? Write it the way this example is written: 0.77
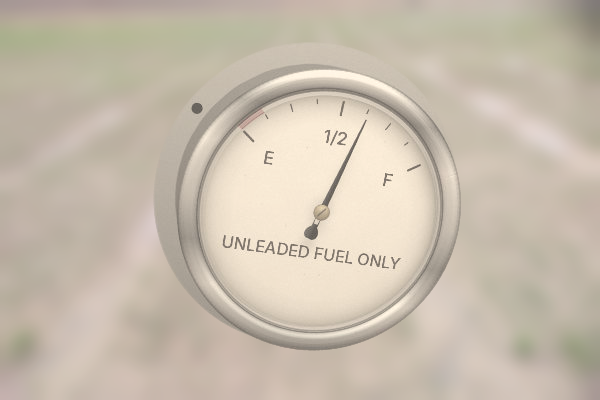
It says 0.625
